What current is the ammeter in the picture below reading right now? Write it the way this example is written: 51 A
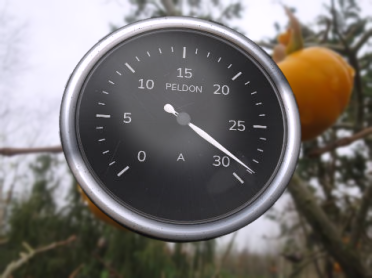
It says 29 A
